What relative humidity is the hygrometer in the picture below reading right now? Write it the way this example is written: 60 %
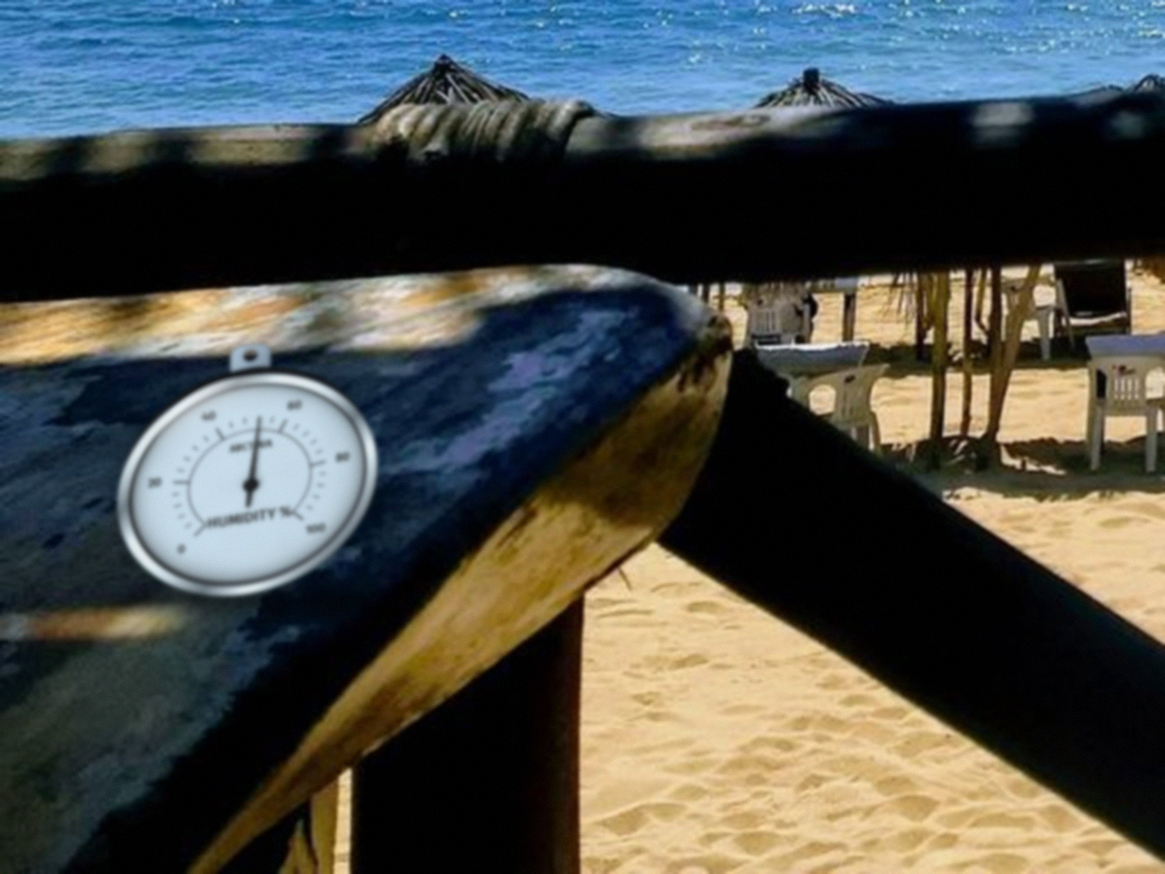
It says 52 %
